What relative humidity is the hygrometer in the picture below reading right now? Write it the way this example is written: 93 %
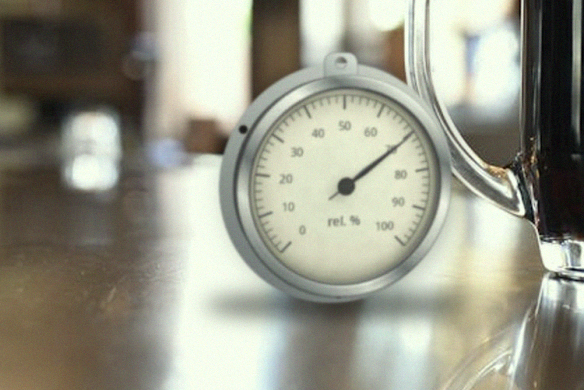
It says 70 %
